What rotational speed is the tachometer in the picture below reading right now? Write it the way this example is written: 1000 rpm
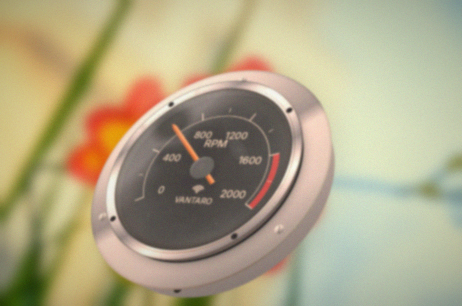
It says 600 rpm
